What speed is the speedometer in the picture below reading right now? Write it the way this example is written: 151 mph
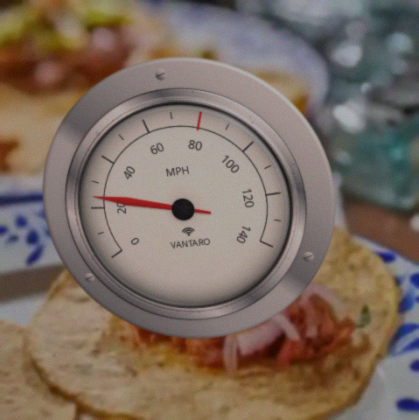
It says 25 mph
